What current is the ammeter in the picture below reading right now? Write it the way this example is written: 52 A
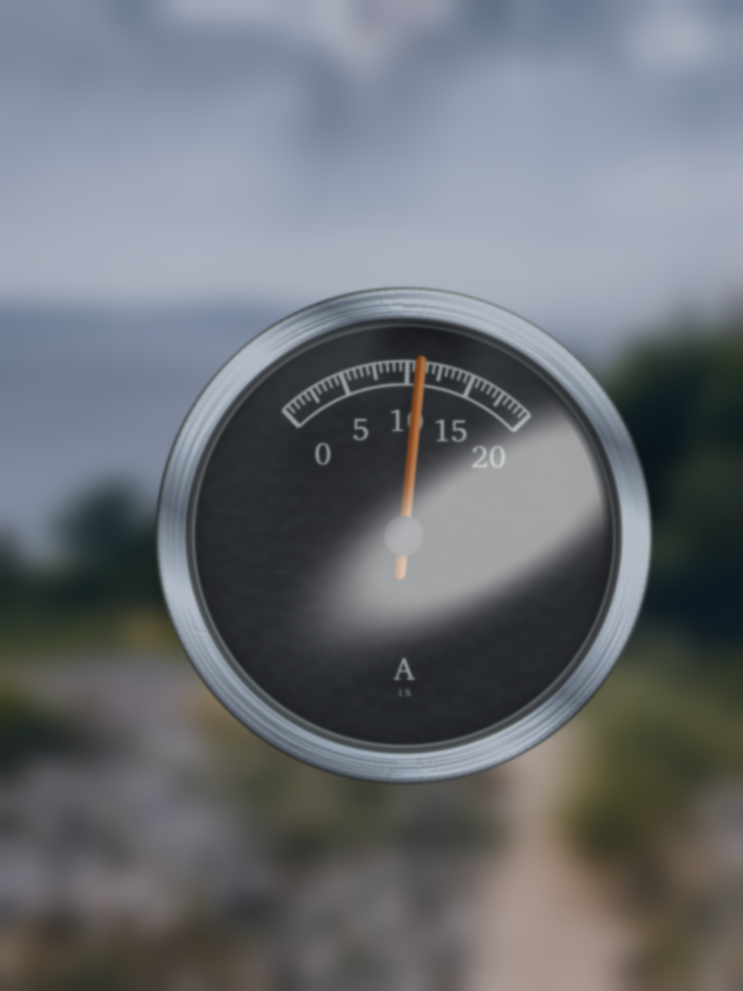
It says 11 A
